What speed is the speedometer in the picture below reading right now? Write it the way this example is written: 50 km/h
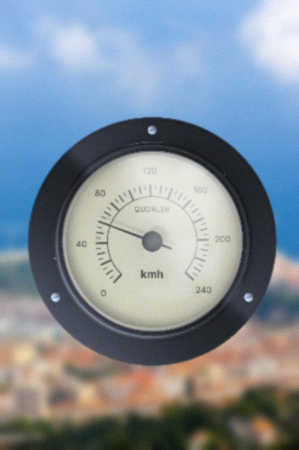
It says 60 km/h
